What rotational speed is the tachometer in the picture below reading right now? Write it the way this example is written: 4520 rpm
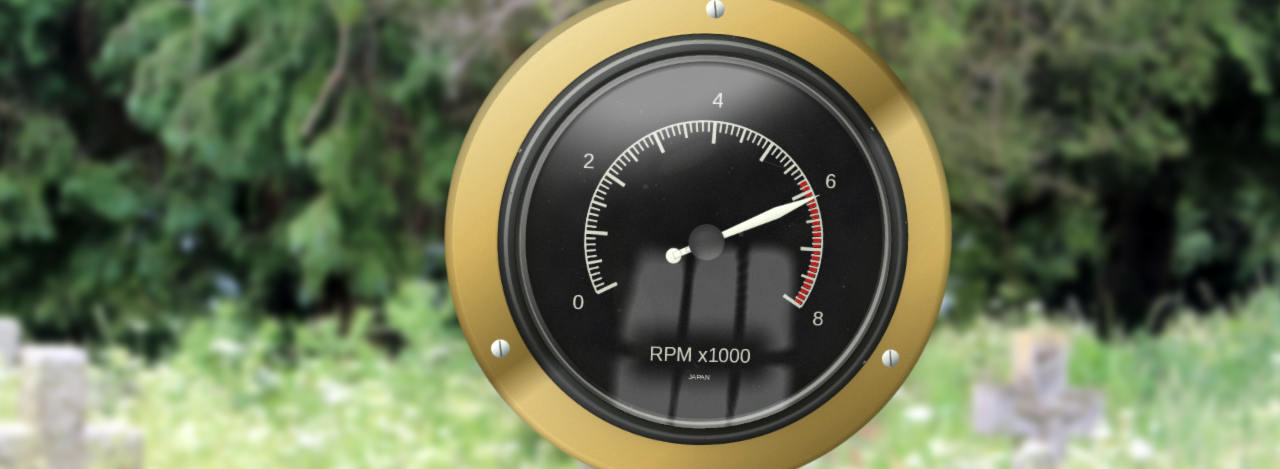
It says 6100 rpm
